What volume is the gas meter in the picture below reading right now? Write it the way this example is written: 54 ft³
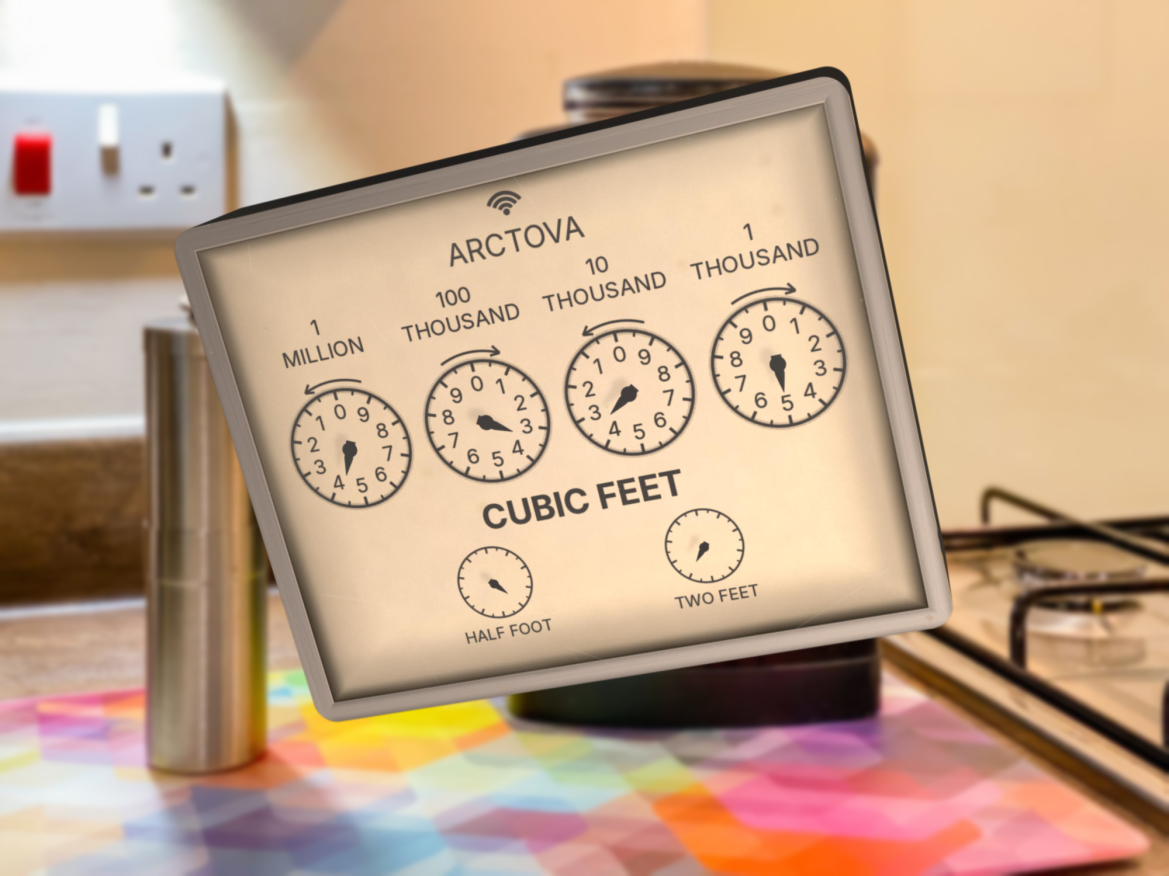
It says 433500 ft³
